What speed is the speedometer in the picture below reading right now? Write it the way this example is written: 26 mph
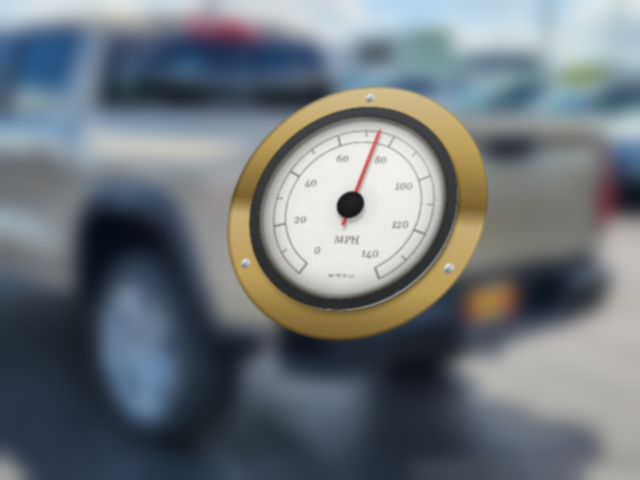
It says 75 mph
